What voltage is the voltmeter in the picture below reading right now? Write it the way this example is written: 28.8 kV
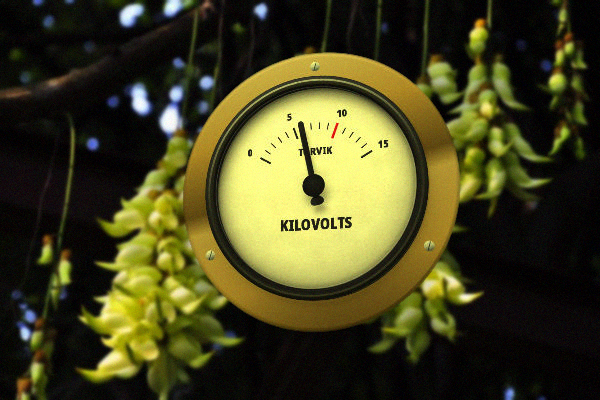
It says 6 kV
